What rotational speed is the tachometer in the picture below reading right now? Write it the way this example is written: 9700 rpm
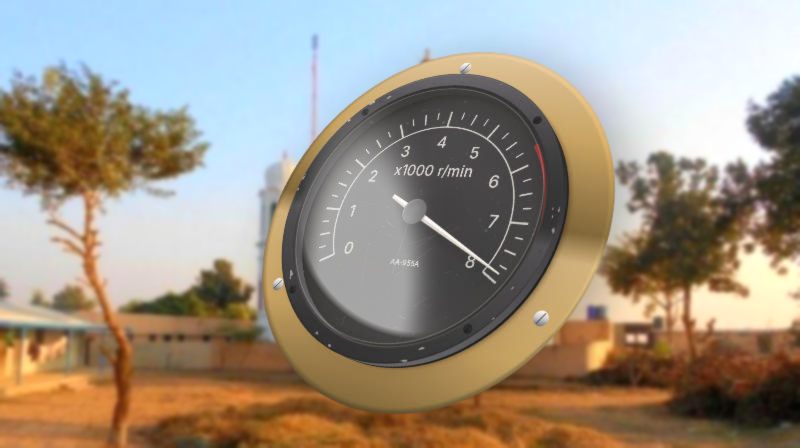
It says 7875 rpm
